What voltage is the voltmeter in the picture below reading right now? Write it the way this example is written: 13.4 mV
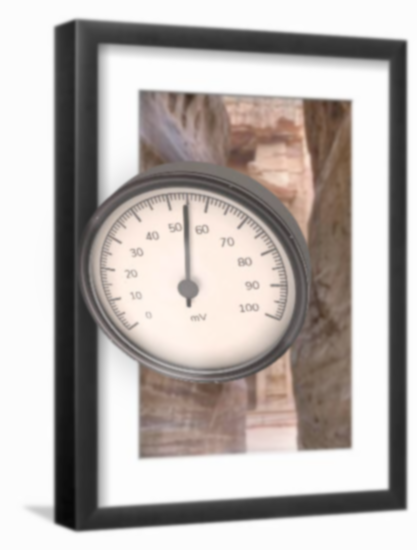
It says 55 mV
